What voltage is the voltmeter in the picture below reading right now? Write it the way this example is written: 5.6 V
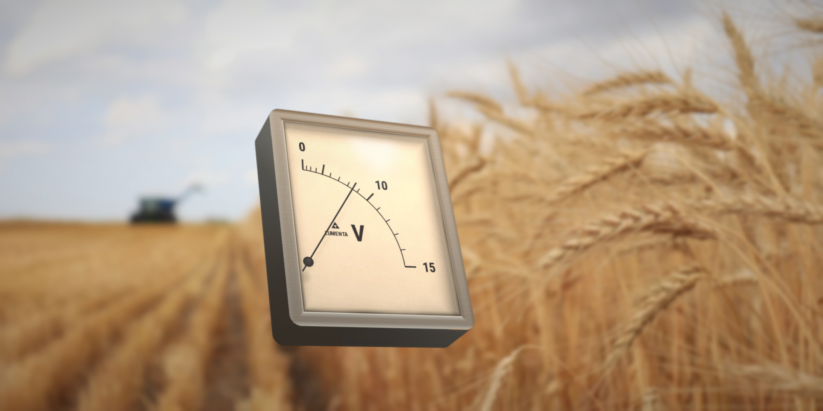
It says 8.5 V
